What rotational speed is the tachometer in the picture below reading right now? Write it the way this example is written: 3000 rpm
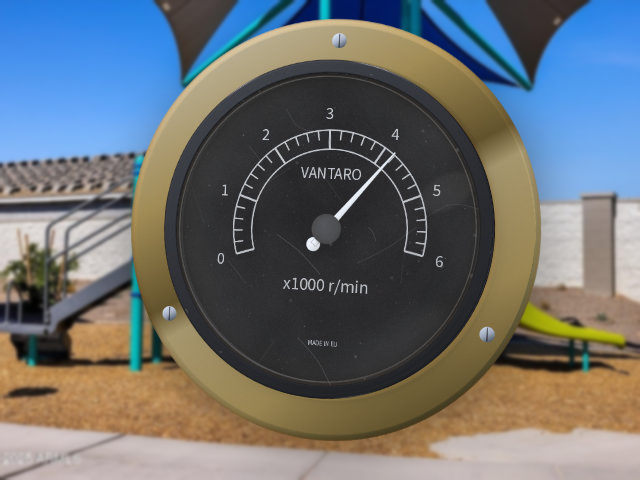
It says 4200 rpm
